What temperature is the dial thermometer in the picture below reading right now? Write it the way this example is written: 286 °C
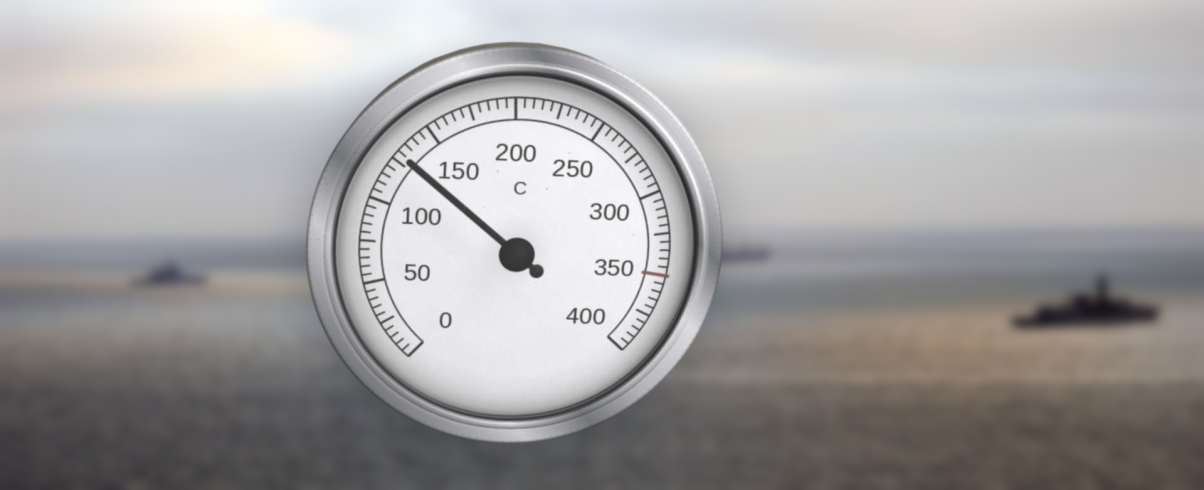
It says 130 °C
